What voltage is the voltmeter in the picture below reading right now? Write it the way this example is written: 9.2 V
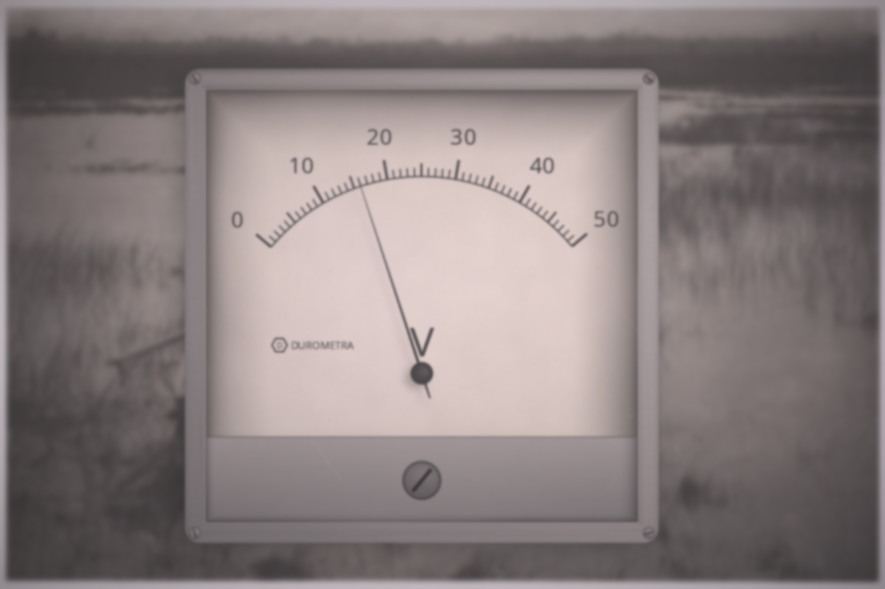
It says 16 V
